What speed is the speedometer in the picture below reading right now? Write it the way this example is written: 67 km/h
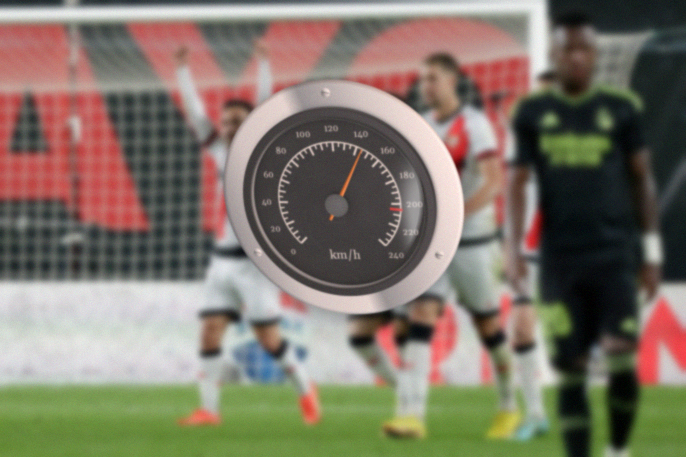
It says 145 km/h
